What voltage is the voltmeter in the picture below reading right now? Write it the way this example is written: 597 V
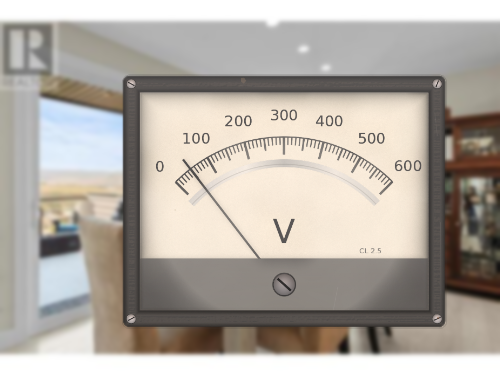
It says 50 V
